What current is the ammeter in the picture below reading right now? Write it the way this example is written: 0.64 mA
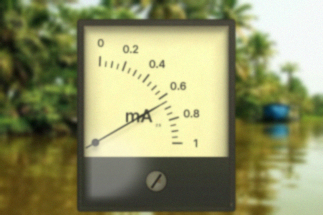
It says 0.65 mA
